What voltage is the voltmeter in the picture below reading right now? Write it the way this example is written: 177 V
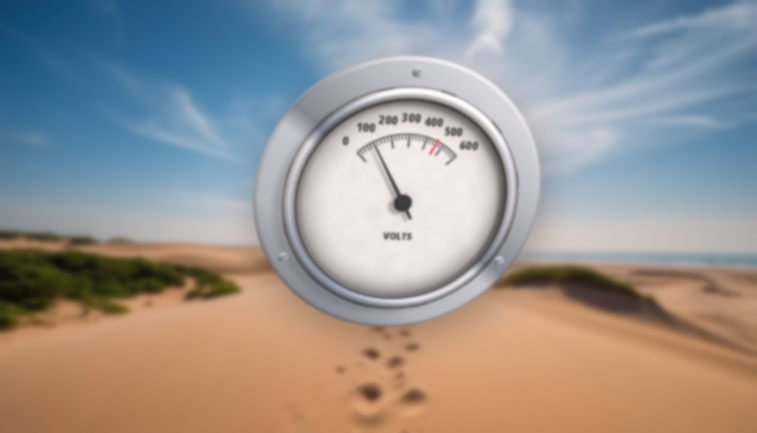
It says 100 V
